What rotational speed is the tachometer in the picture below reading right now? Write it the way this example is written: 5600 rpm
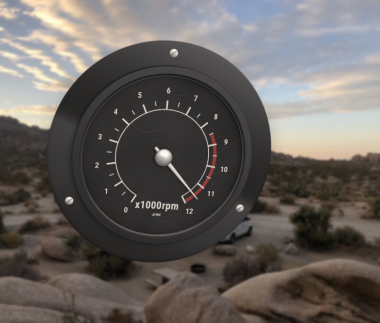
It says 11500 rpm
